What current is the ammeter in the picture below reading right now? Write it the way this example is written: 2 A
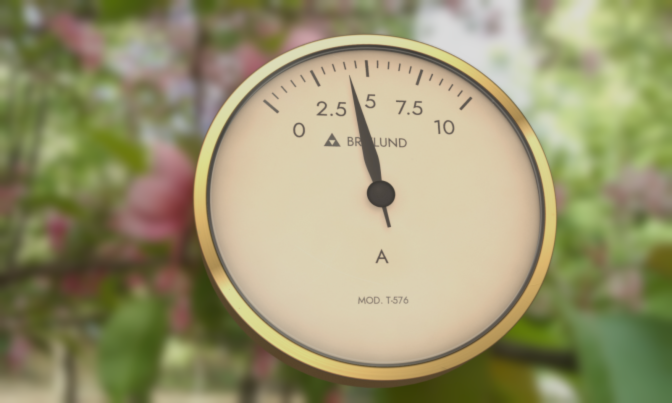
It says 4 A
